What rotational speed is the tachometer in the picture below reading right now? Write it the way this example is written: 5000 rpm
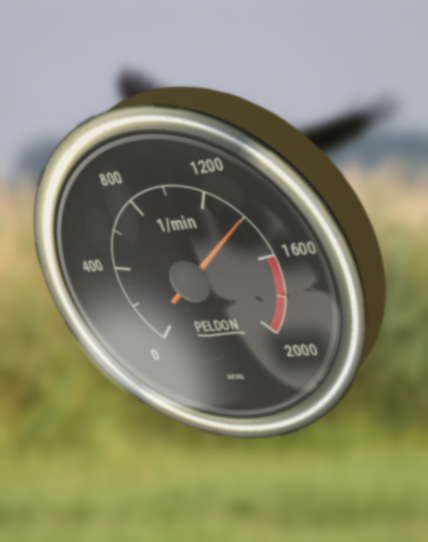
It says 1400 rpm
